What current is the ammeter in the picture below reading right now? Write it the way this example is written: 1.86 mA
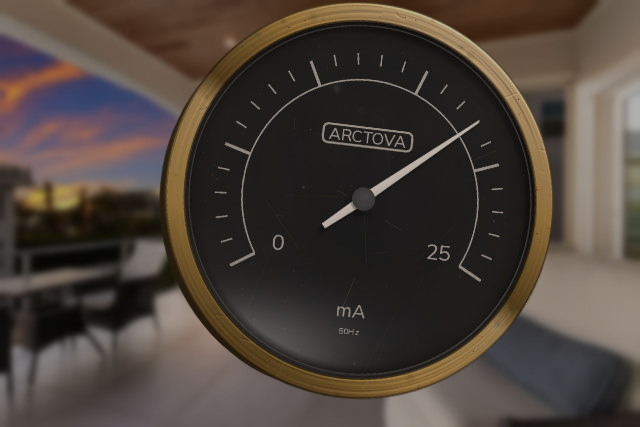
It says 18 mA
